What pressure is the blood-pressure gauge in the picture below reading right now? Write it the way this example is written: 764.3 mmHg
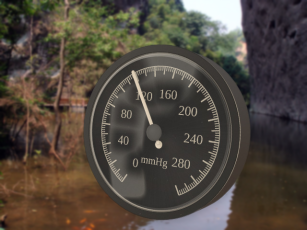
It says 120 mmHg
